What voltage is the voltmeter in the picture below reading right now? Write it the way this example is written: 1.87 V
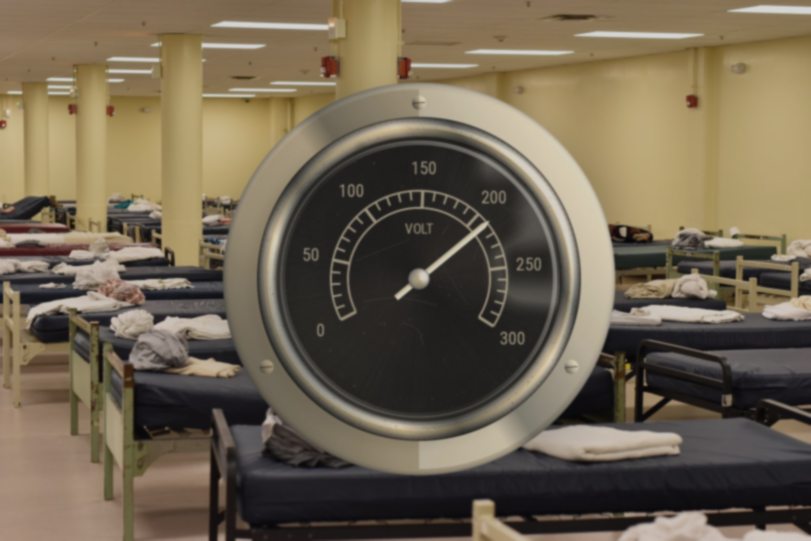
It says 210 V
